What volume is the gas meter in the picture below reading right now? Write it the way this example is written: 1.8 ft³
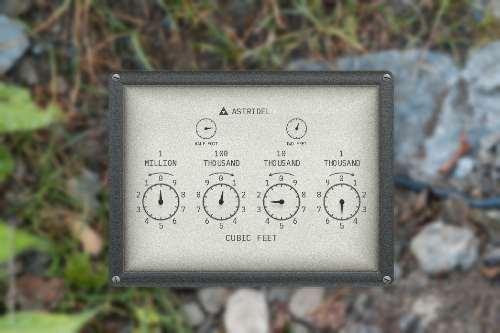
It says 2500 ft³
